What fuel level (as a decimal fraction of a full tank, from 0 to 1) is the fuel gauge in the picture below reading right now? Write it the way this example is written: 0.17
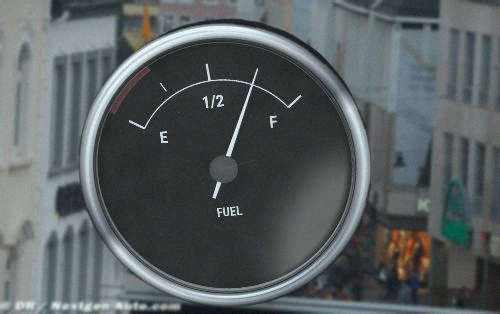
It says 0.75
